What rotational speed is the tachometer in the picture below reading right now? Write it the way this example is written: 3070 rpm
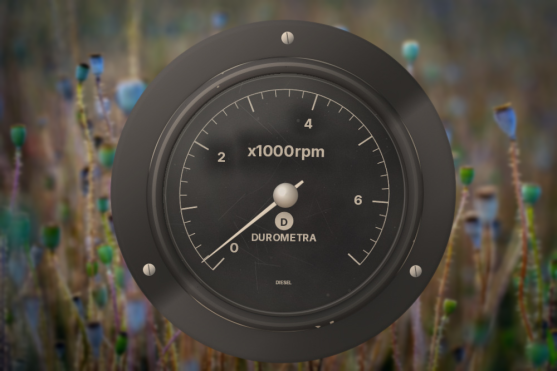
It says 200 rpm
